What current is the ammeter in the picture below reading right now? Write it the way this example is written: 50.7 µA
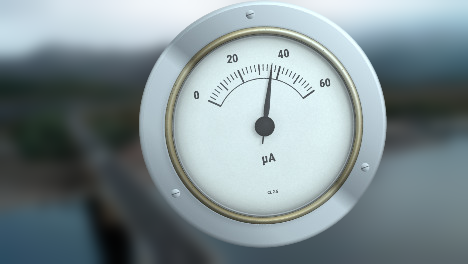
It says 36 µA
